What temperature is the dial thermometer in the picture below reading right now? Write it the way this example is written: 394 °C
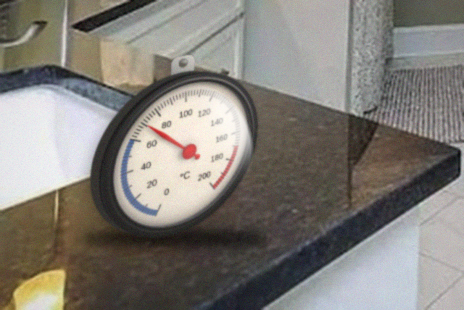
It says 70 °C
